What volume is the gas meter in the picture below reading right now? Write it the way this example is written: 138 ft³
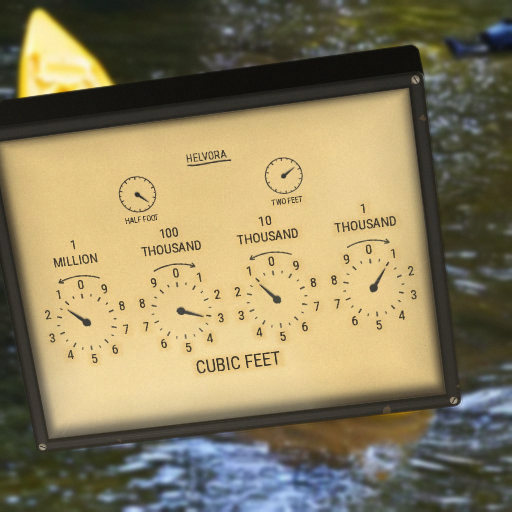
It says 131100 ft³
